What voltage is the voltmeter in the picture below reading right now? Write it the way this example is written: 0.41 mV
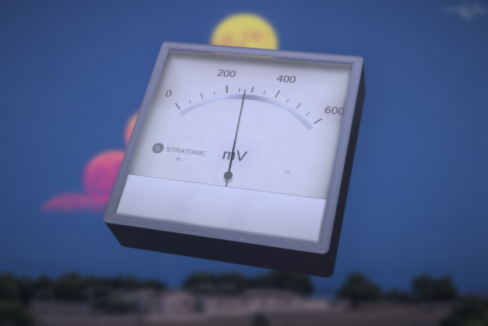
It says 275 mV
